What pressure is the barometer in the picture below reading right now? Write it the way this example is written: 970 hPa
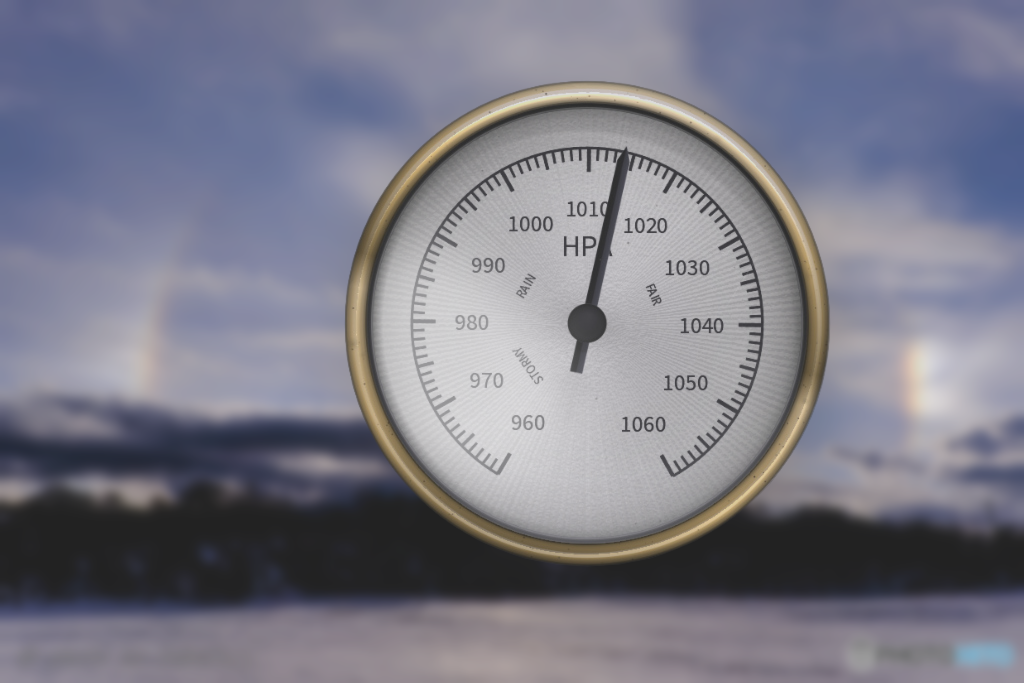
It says 1014 hPa
